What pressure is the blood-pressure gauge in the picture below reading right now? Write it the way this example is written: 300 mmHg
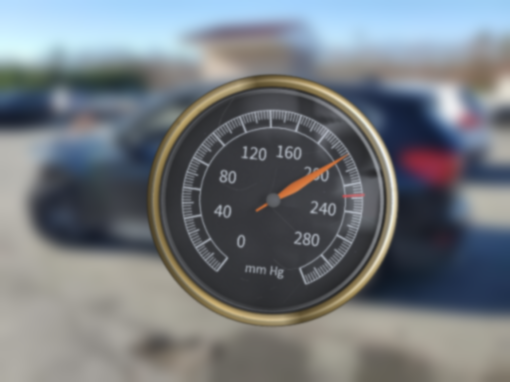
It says 200 mmHg
